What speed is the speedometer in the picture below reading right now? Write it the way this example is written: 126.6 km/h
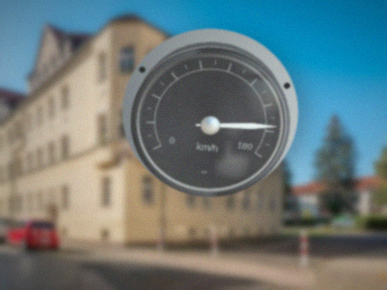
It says 155 km/h
